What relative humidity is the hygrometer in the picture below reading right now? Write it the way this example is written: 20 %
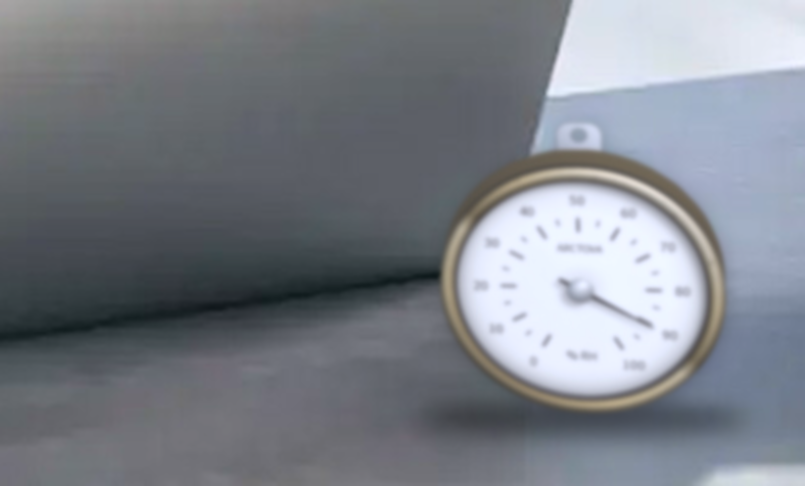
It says 90 %
